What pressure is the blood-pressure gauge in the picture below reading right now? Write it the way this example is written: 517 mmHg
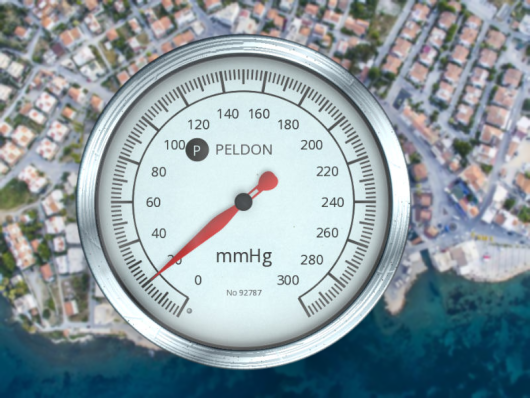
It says 20 mmHg
